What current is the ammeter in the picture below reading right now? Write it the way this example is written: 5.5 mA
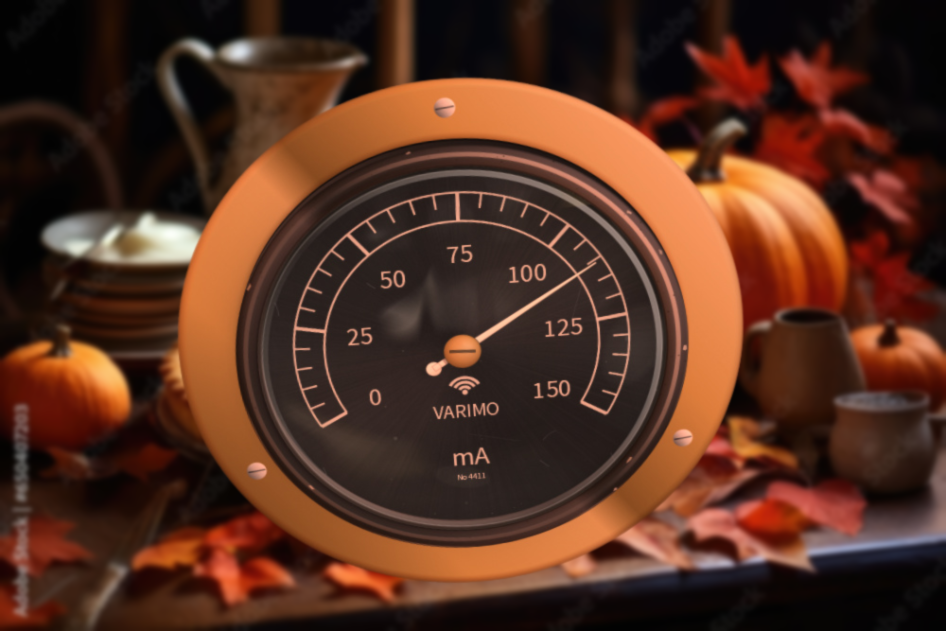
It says 110 mA
